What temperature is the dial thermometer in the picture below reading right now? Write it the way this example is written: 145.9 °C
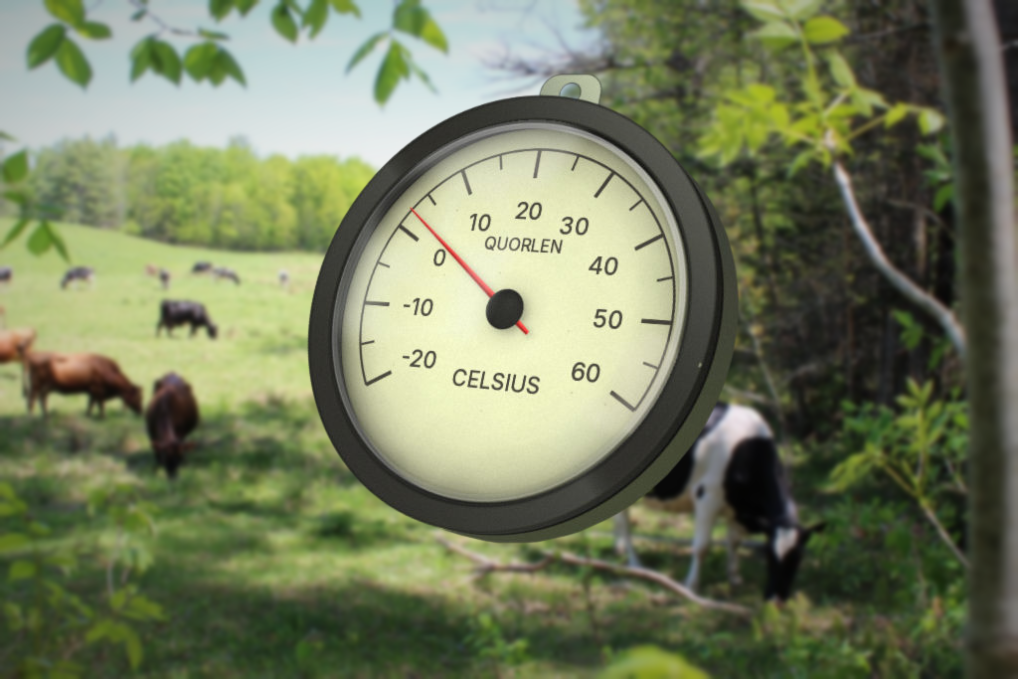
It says 2.5 °C
